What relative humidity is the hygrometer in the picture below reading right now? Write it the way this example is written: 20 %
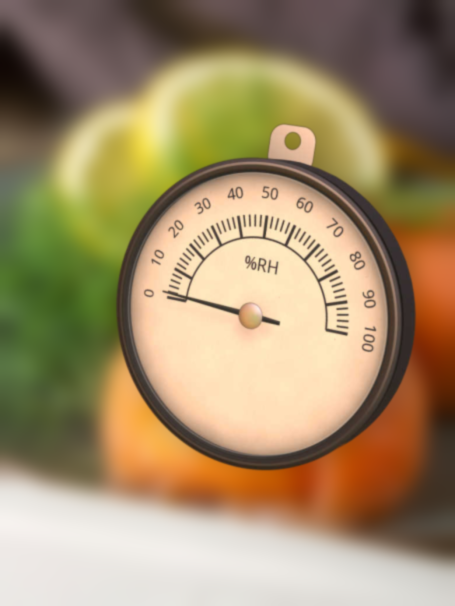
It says 2 %
